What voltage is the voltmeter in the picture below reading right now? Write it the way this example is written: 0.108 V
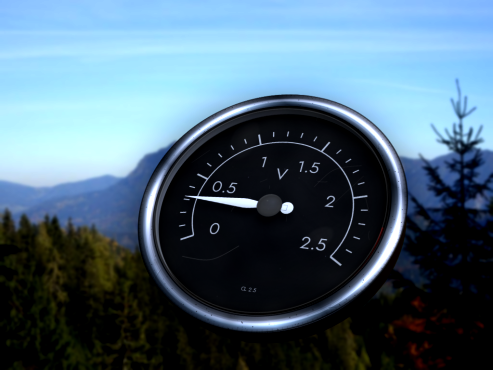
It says 0.3 V
